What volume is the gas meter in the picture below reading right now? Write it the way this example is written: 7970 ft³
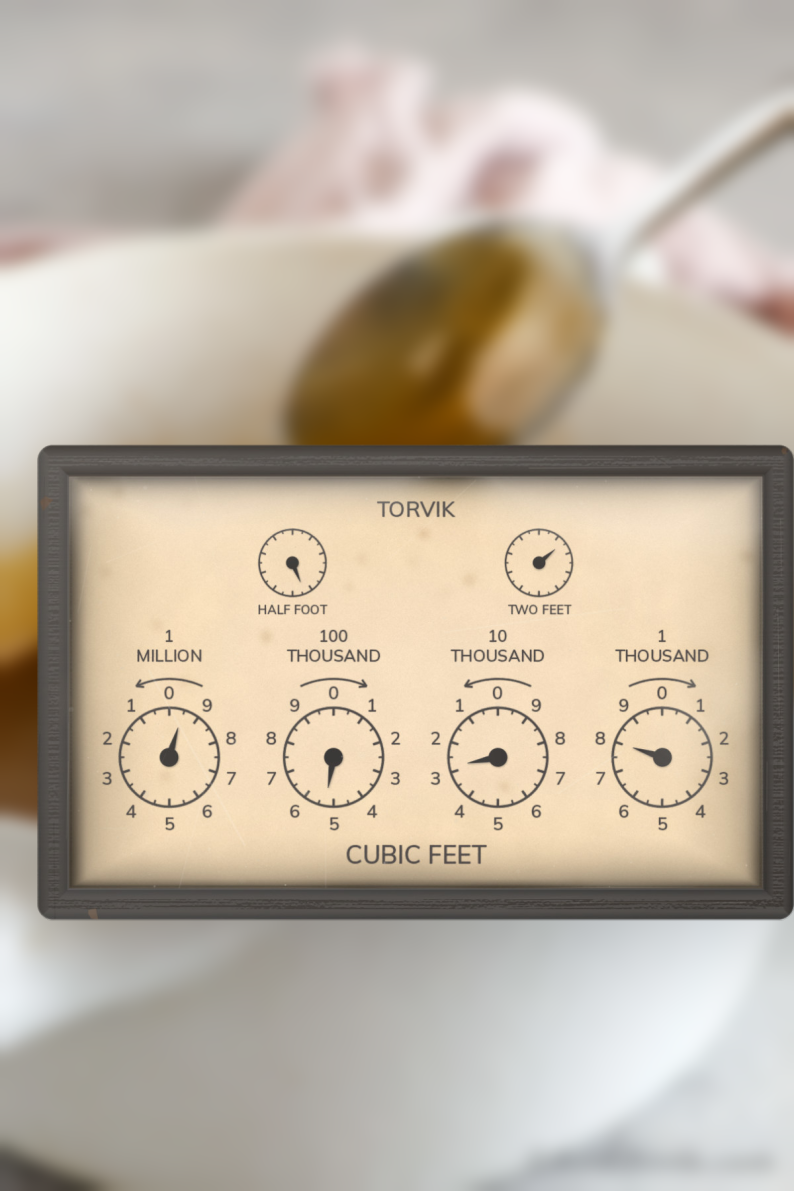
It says 952800 ft³
